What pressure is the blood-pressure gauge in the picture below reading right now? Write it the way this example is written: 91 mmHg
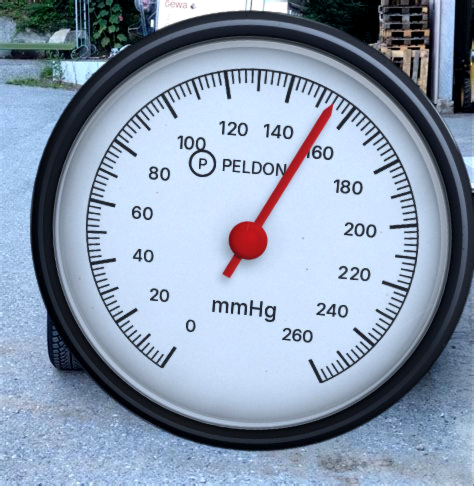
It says 154 mmHg
